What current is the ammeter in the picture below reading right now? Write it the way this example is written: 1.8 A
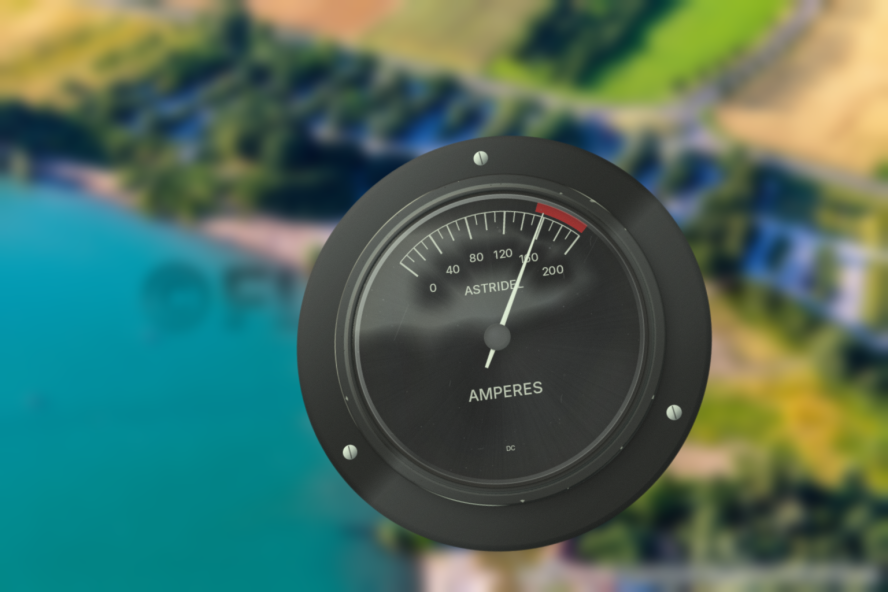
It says 160 A
